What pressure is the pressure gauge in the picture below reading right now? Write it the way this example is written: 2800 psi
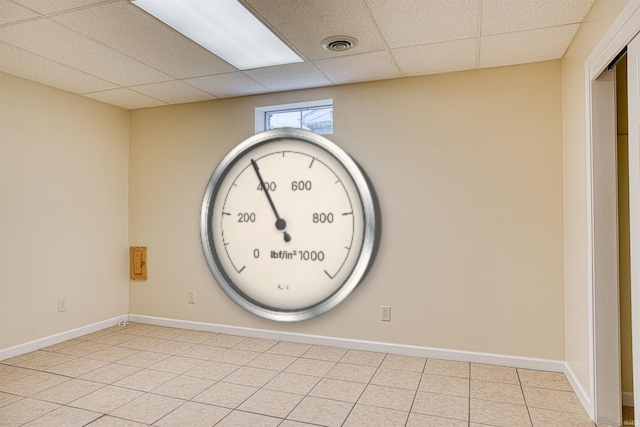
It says 400 psi
